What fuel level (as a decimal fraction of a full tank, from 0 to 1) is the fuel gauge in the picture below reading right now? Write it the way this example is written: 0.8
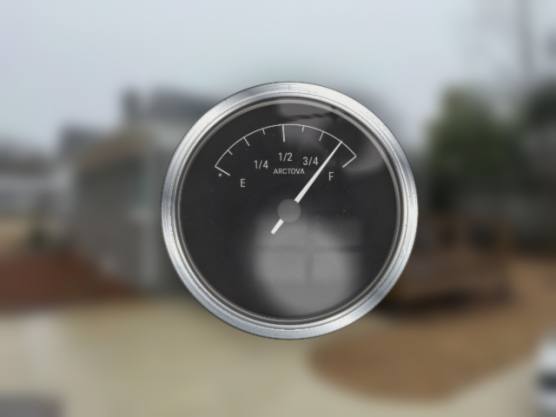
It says 0.875
